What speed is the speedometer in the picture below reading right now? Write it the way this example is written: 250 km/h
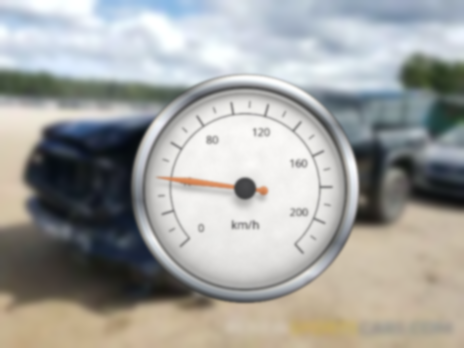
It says 40 km/h
